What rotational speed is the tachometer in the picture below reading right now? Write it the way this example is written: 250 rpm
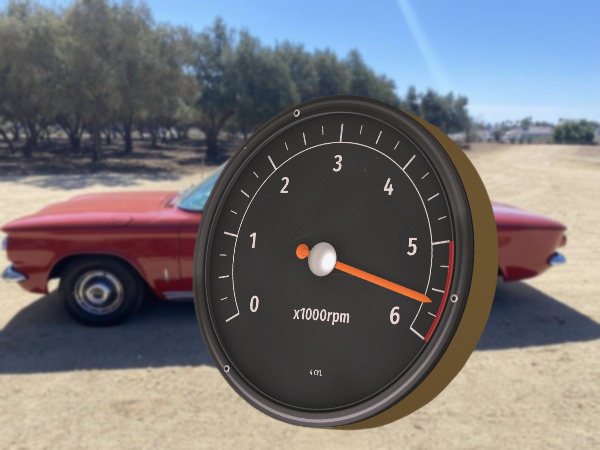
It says 5625 rpm
